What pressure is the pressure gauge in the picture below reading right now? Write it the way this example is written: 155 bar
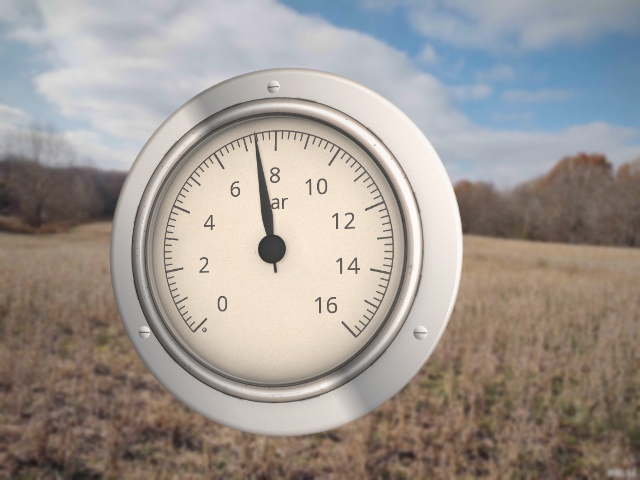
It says 7.4 bar
